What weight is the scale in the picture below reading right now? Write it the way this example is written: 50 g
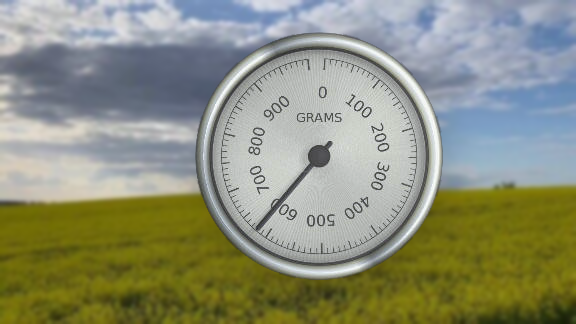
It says 620 g
